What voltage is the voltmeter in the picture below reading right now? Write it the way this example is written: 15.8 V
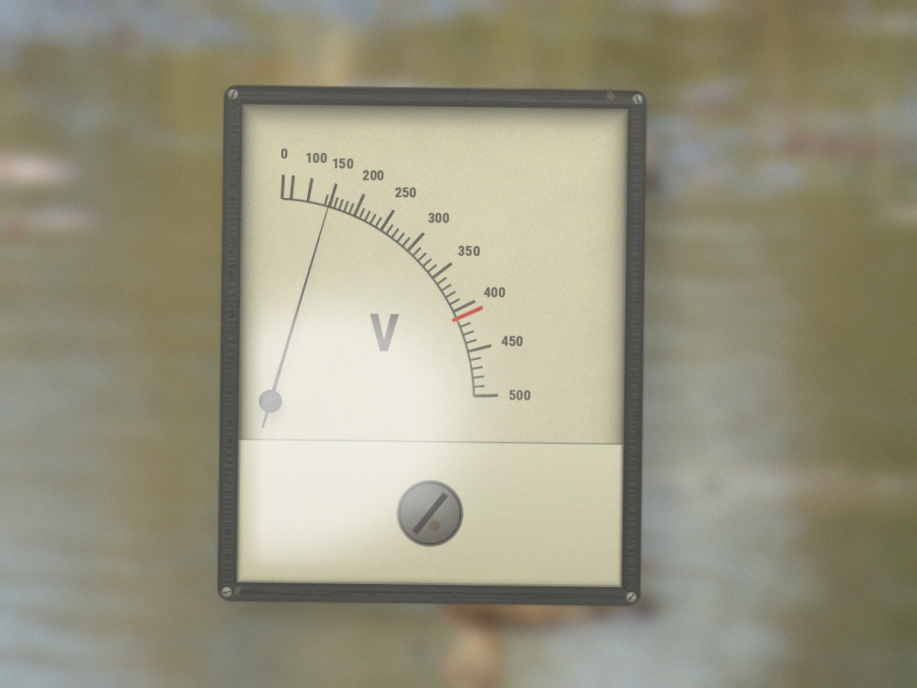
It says 150 V
